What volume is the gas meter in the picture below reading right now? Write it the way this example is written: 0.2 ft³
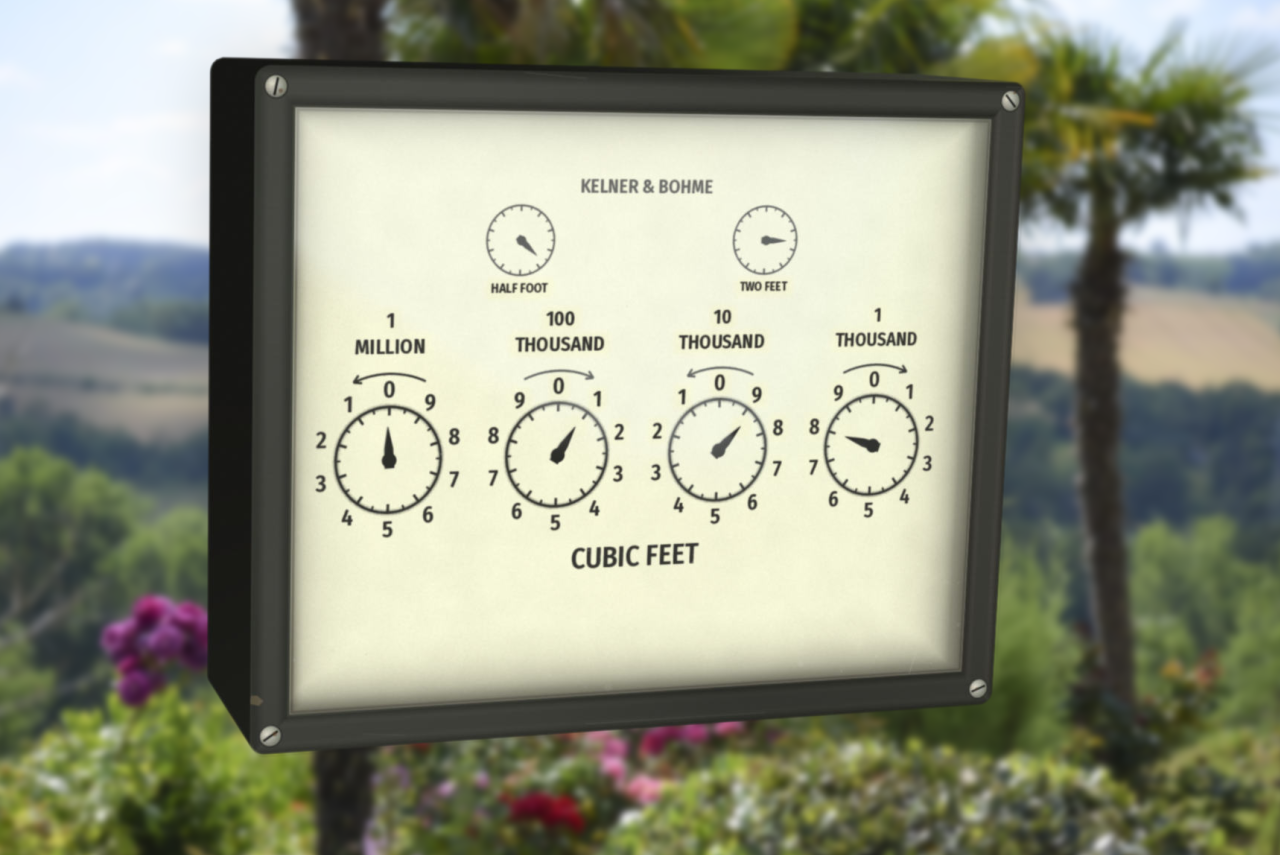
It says 8800 ft³
